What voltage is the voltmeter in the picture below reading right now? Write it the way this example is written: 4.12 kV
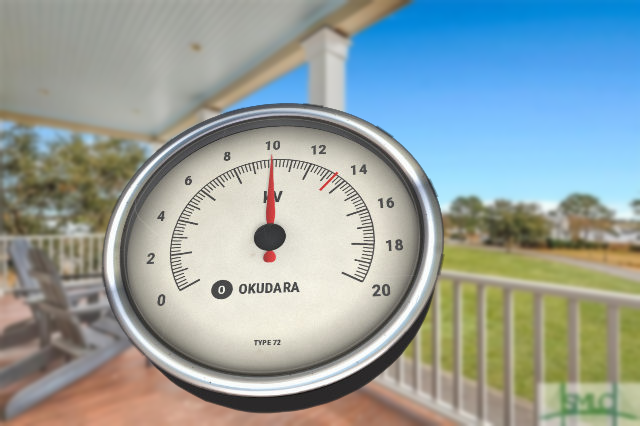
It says 10 kV
